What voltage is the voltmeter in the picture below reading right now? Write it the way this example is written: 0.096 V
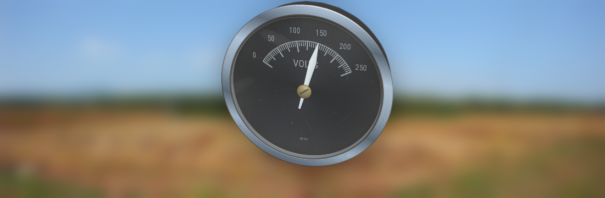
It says 150 V
